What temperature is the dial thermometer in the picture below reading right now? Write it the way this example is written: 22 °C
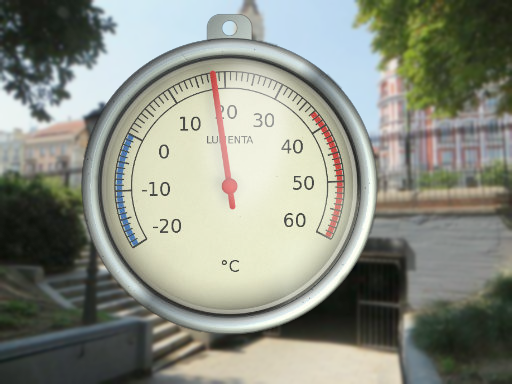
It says 18 °C
